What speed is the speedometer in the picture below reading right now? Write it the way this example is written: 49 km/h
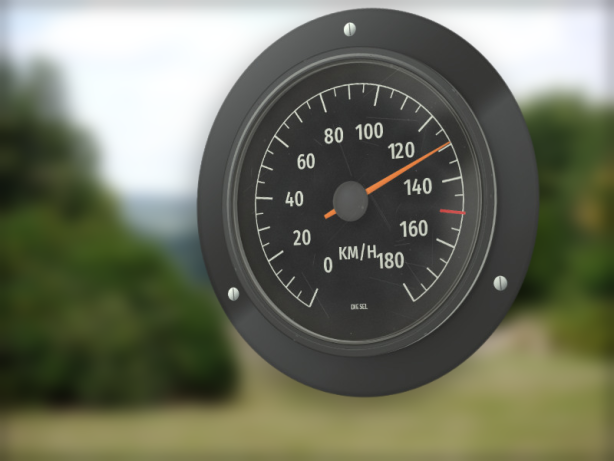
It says 130 km/h
